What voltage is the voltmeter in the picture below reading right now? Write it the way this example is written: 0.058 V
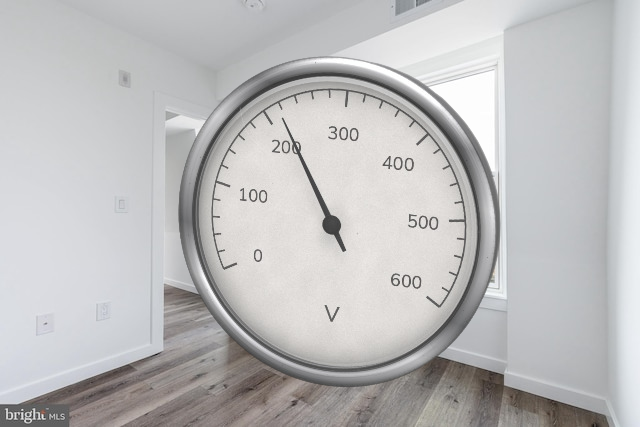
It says 220 V
